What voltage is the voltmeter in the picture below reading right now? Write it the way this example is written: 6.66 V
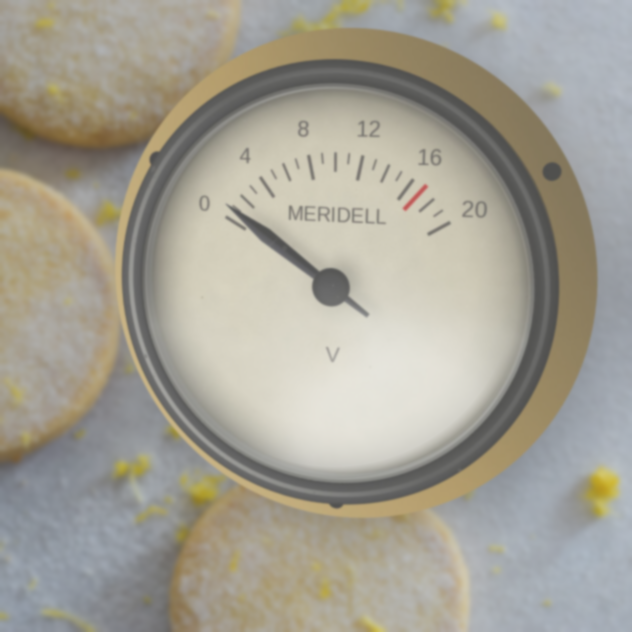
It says 1 V
